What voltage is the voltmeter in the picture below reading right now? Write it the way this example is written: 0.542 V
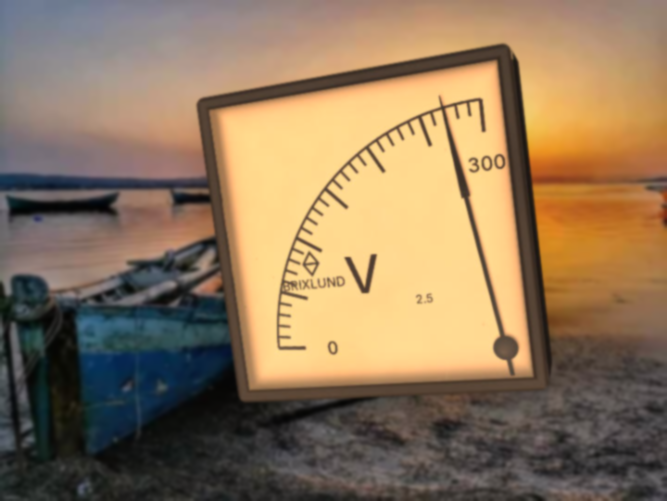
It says 270 V
